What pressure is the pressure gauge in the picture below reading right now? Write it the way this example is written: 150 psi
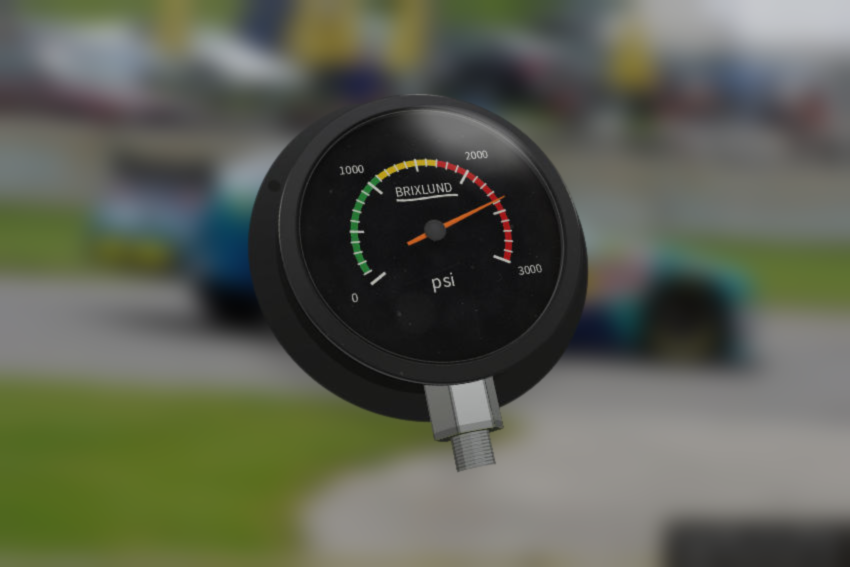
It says 2400 psi
